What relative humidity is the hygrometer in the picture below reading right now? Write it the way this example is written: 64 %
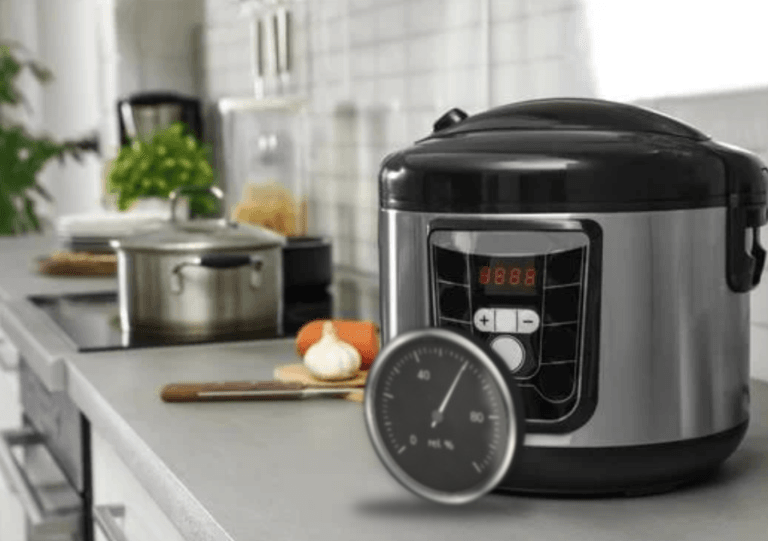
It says 60 %
